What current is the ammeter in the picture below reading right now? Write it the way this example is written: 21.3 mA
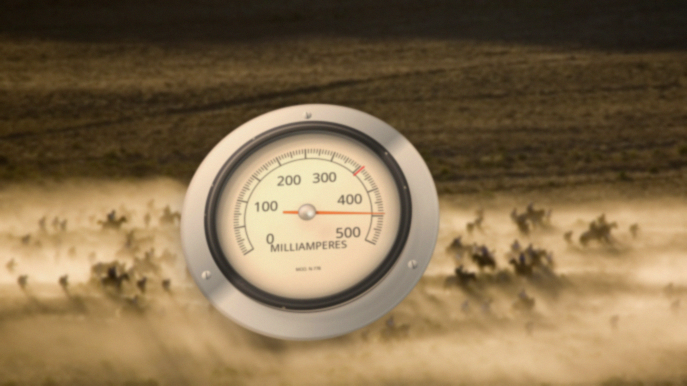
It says 450 mA
